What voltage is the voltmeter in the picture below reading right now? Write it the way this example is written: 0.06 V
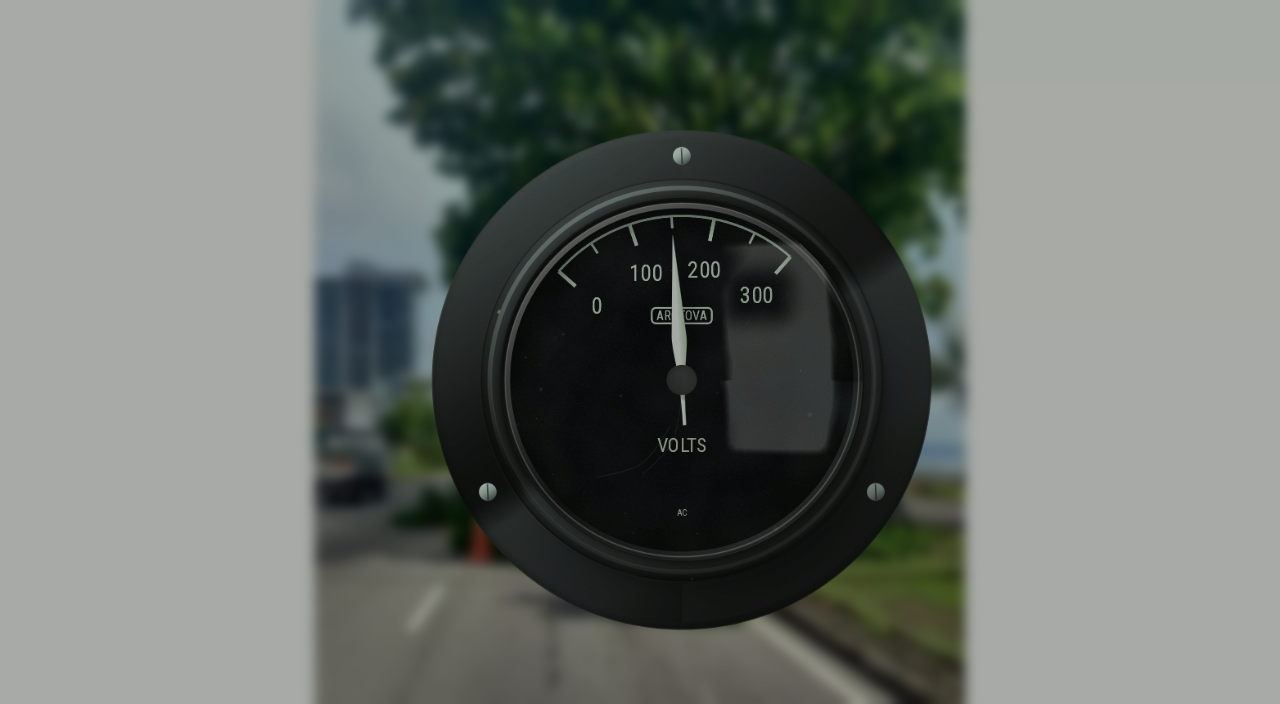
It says 150 V
